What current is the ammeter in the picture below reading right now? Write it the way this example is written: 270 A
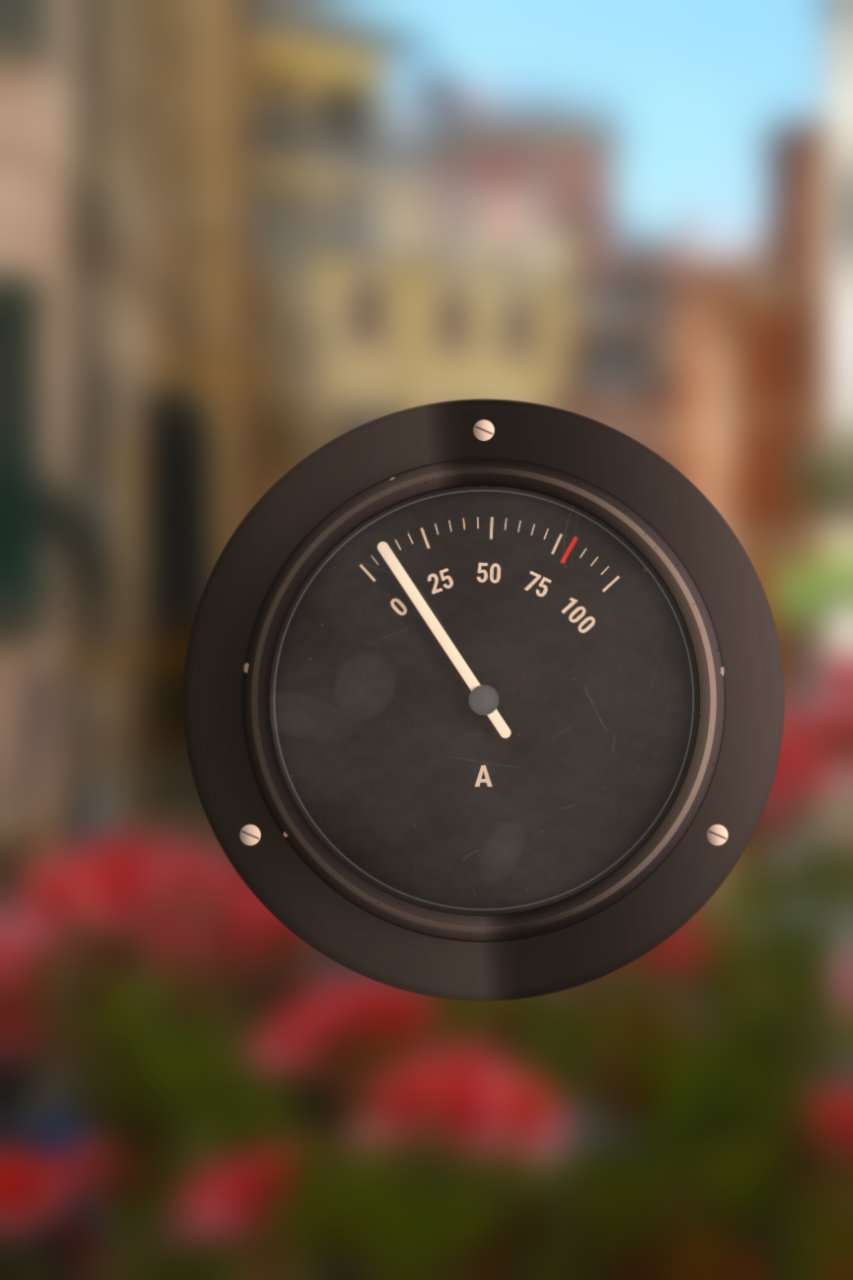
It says 10 A
